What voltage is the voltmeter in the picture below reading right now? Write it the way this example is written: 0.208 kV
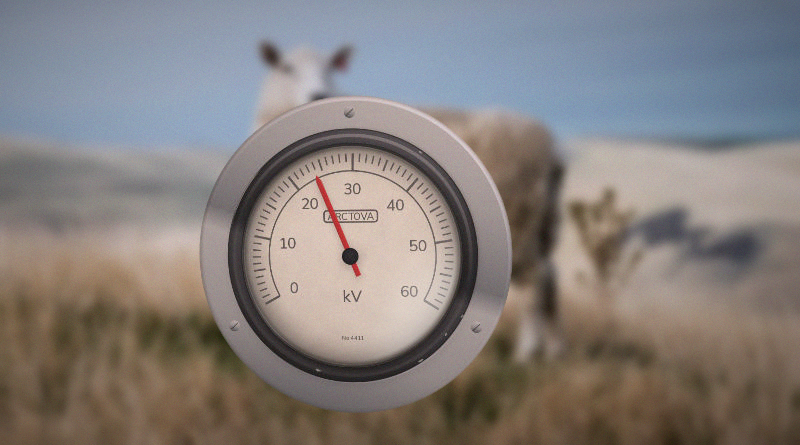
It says 24 kV
